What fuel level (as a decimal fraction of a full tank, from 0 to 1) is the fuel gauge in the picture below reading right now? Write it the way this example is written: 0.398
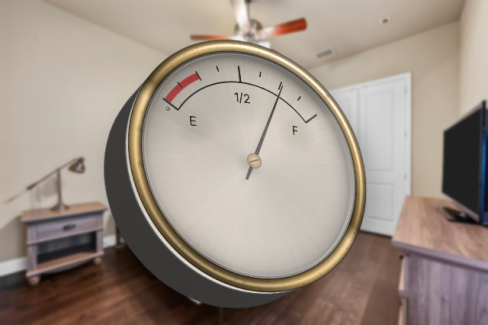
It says 0.75
